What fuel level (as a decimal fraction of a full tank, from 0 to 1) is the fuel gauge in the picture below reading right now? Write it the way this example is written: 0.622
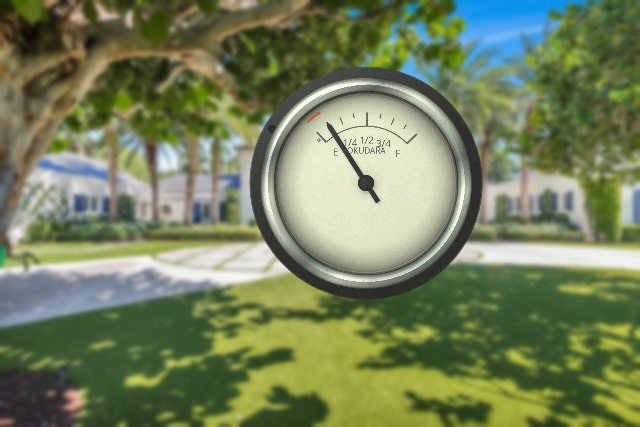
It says 0.125
